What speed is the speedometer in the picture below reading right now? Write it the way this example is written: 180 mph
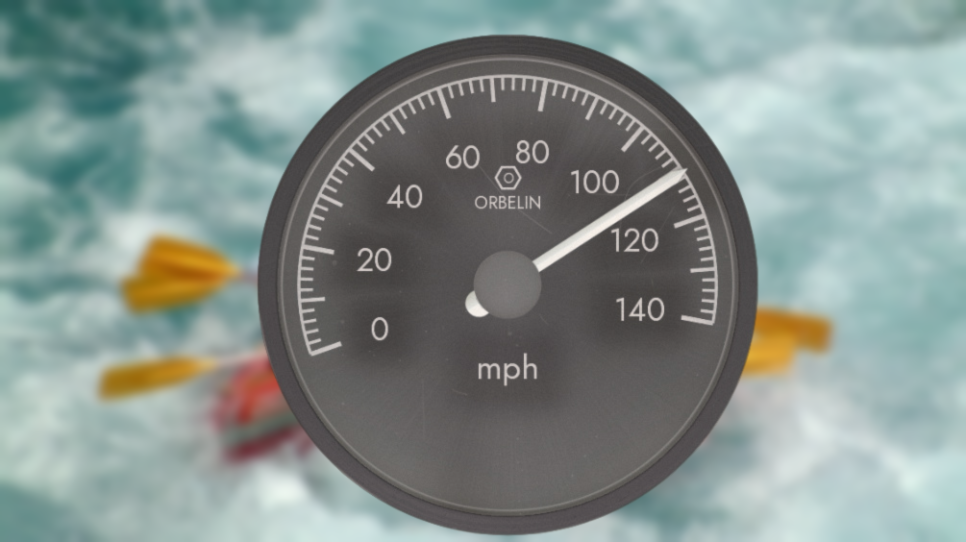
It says 111 mph
